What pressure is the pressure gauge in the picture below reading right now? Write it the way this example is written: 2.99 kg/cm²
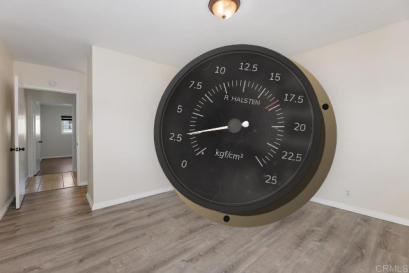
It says 2.5 kg/cm²
